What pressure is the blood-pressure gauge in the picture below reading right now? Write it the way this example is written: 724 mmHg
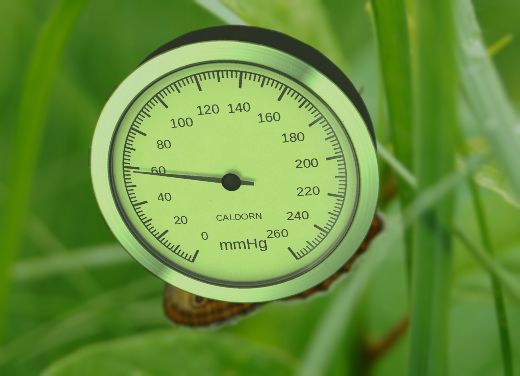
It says 60 mmHg
